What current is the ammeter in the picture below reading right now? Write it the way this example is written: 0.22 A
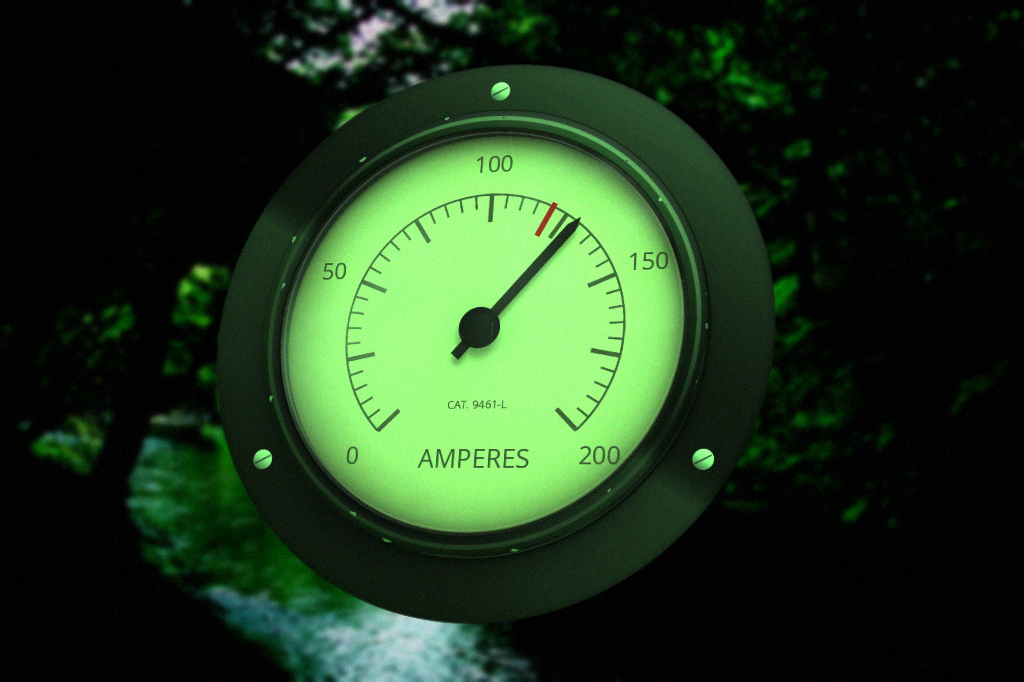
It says 130 A
